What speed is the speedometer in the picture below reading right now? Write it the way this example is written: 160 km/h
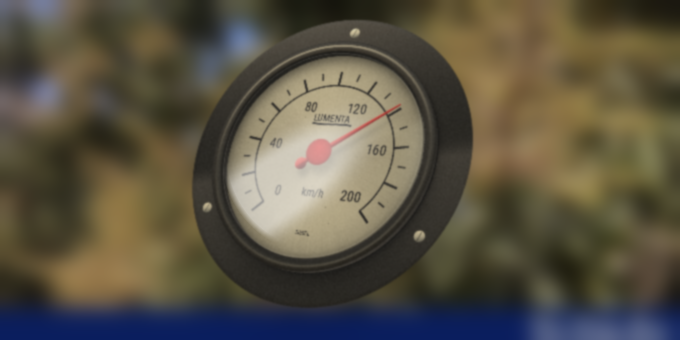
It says 140 km/h
